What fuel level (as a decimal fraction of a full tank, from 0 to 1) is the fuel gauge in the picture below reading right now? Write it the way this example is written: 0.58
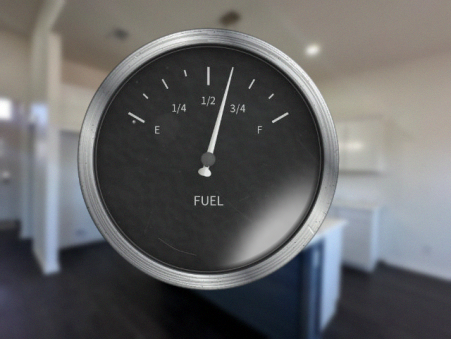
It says 0.625
